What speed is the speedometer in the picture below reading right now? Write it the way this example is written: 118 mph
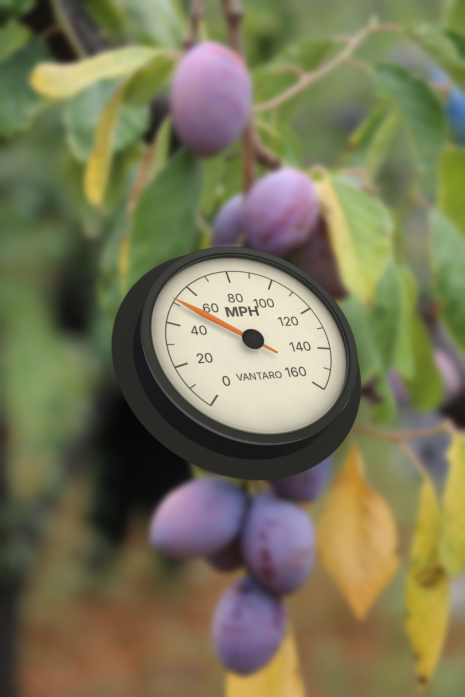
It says 50 mph
